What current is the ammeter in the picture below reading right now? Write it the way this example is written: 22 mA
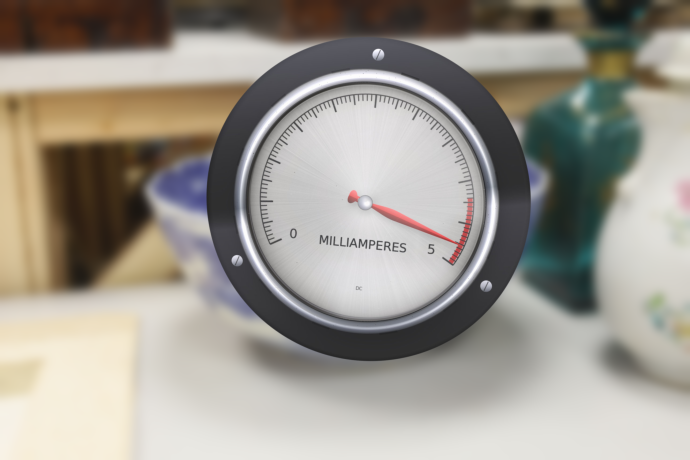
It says 4.75 mA
